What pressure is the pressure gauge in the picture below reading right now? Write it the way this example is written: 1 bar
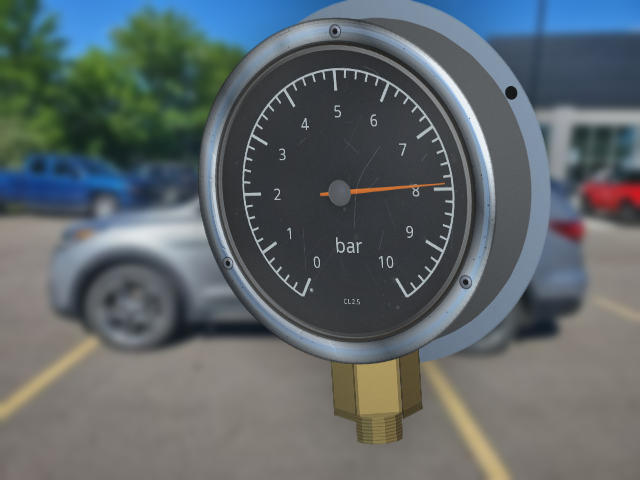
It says 7.9 bar
